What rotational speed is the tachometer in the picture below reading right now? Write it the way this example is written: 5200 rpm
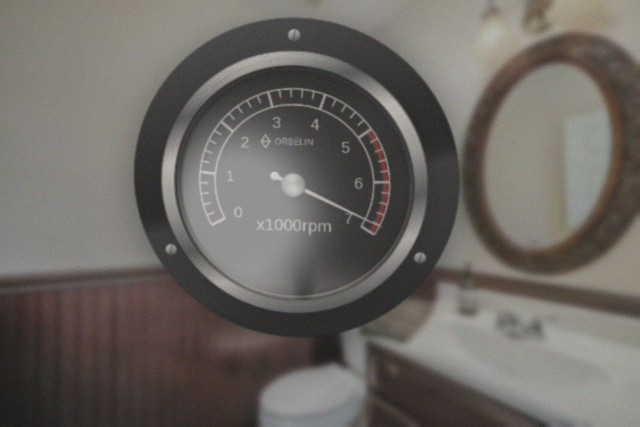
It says 6800 rpm
